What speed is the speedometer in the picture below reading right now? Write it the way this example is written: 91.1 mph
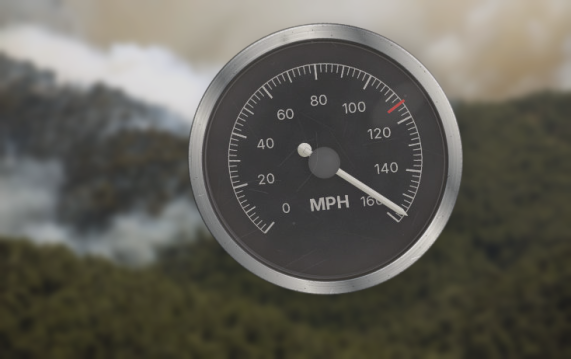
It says 156 mph
